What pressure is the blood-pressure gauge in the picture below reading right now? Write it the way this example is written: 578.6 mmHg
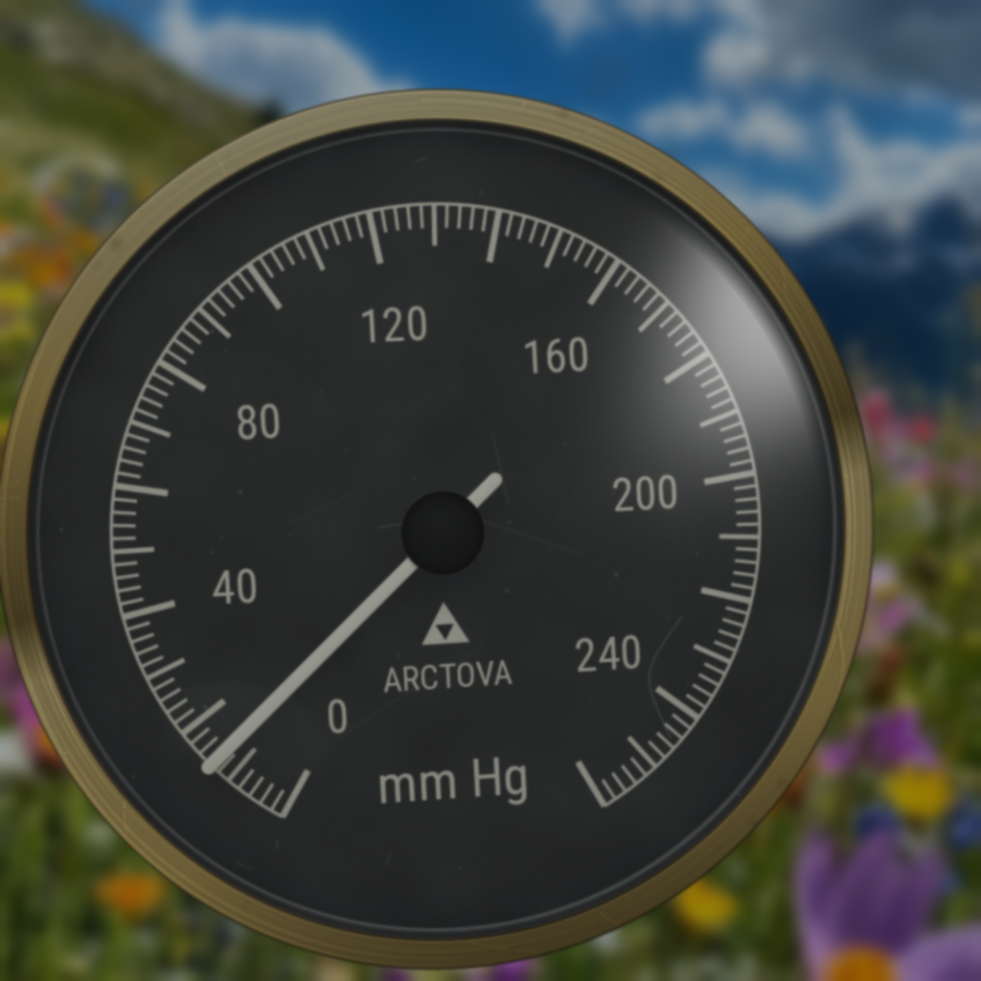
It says 14 mmHg
